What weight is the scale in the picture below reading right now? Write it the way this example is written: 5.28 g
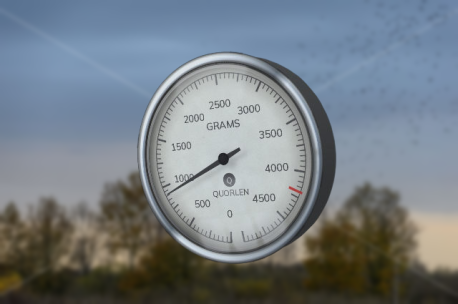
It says 900 g
